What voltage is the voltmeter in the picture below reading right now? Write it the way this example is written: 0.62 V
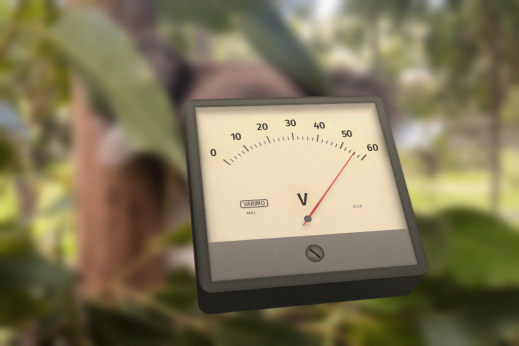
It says 56 V
